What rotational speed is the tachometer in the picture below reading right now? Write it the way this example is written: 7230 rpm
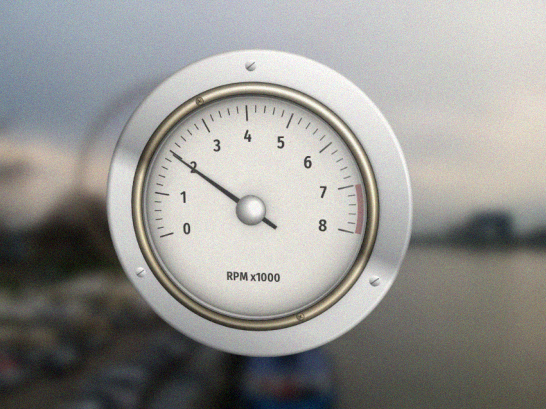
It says 2000 rpm
